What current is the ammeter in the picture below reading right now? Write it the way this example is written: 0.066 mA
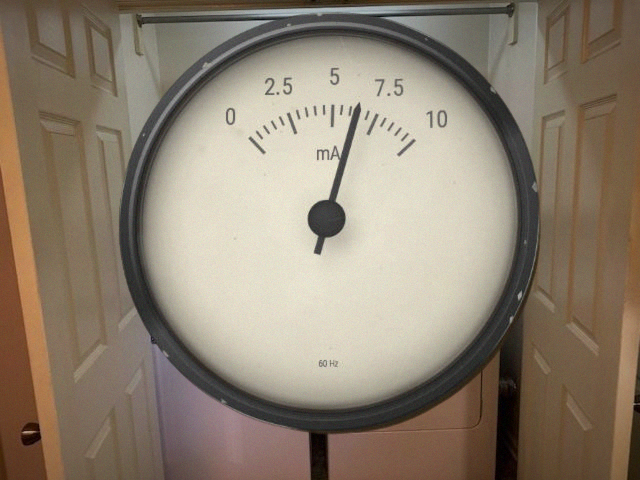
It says 6.5 mA
